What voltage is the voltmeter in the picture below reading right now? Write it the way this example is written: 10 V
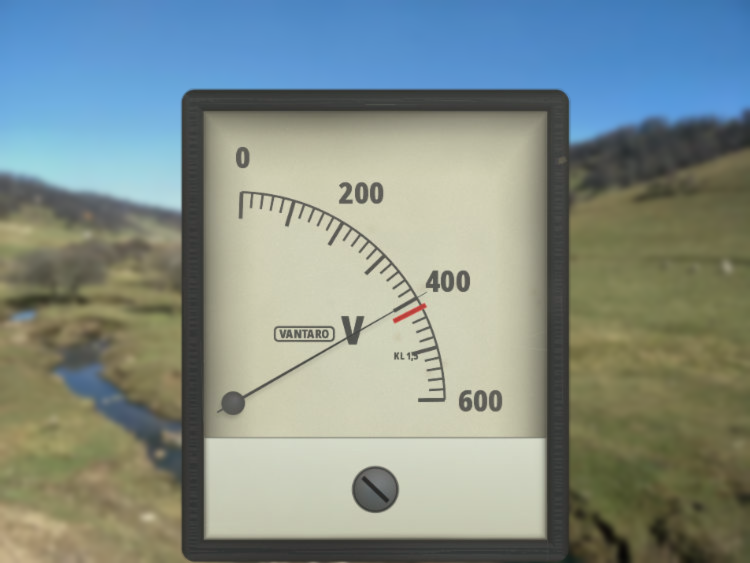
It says 400 V
